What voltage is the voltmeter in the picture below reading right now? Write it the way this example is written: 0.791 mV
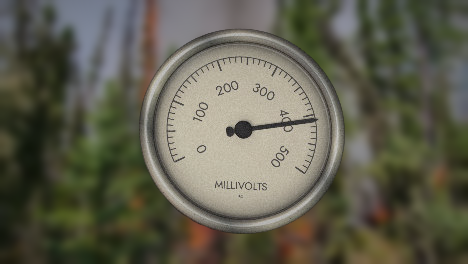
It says 410 mV
